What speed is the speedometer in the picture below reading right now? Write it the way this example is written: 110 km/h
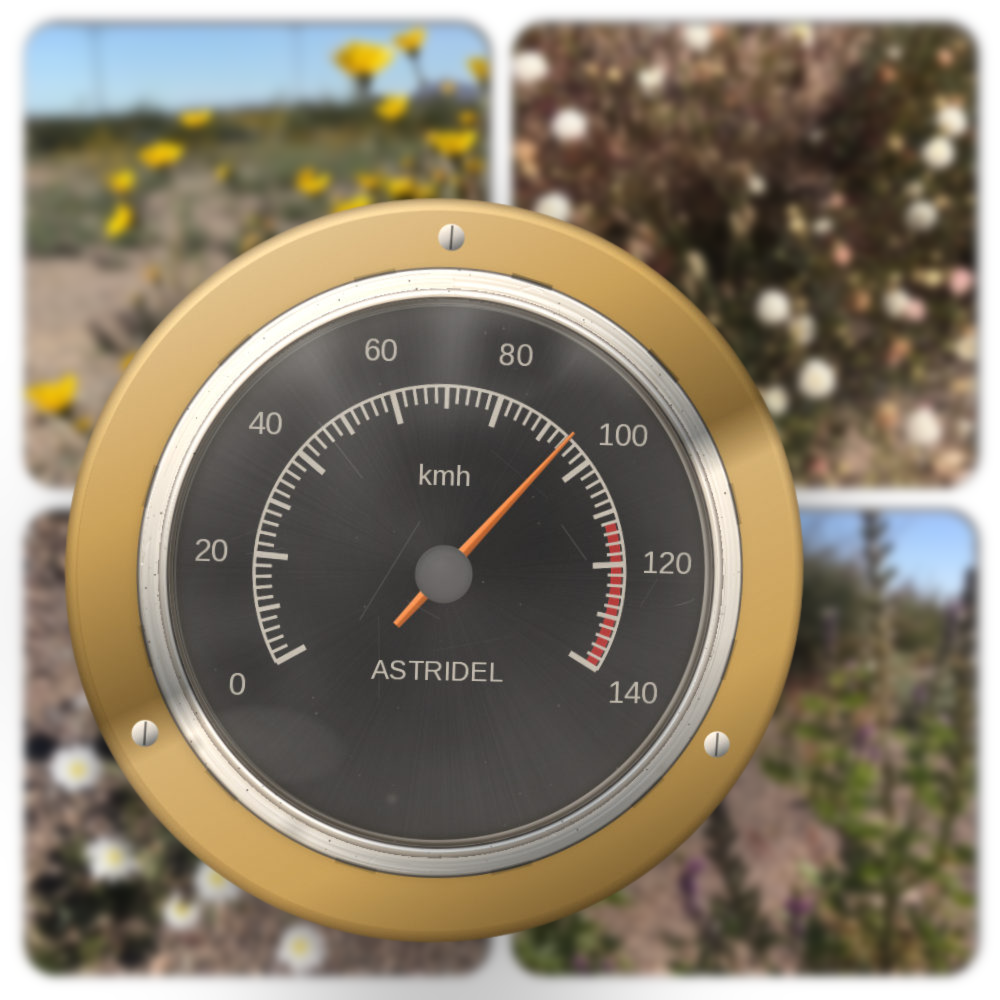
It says 94 km/h
